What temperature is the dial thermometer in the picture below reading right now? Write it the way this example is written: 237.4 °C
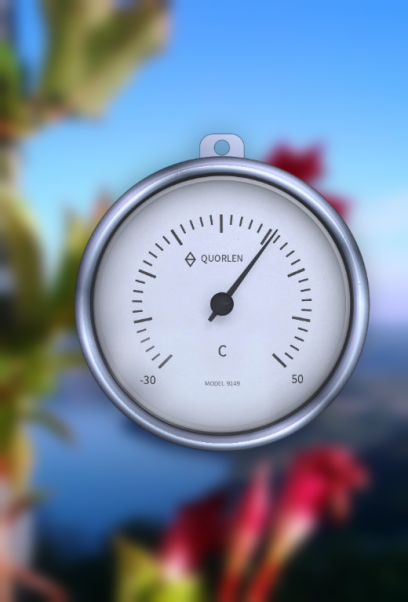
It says 21 °C
